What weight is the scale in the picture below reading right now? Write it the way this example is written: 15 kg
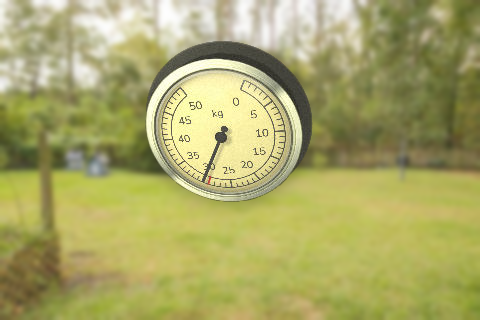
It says 30 kg
